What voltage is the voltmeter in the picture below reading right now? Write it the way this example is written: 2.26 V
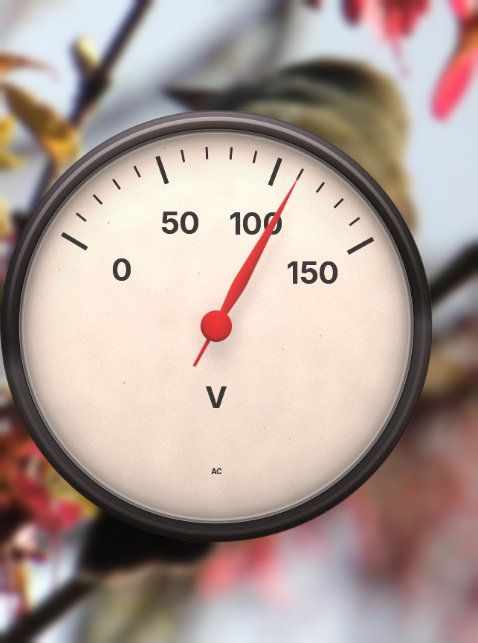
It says 110 V
